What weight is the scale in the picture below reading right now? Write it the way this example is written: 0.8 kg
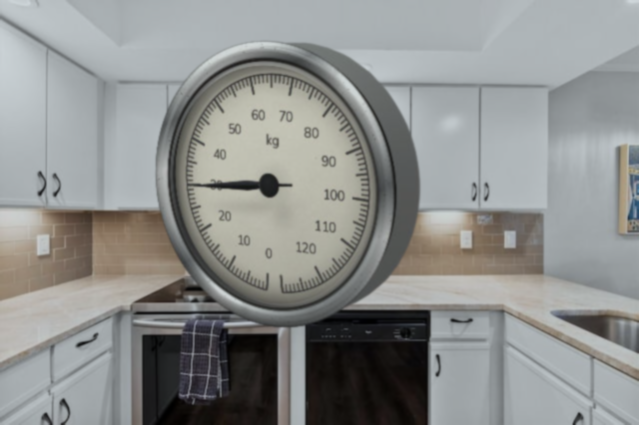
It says 30 kg
